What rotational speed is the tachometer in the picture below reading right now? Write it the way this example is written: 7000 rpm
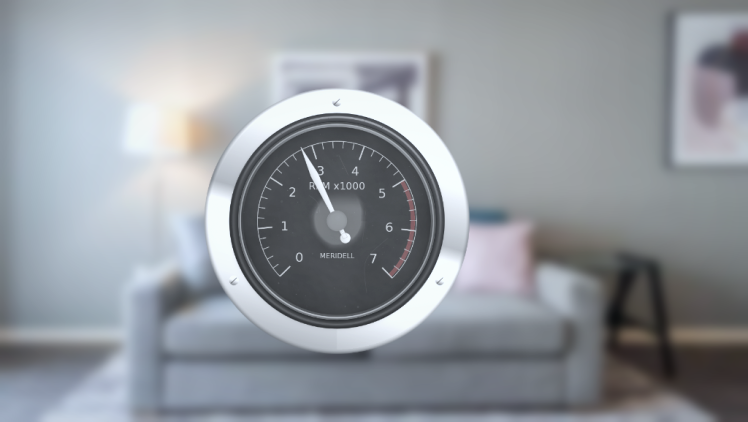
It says 2800 rpm
